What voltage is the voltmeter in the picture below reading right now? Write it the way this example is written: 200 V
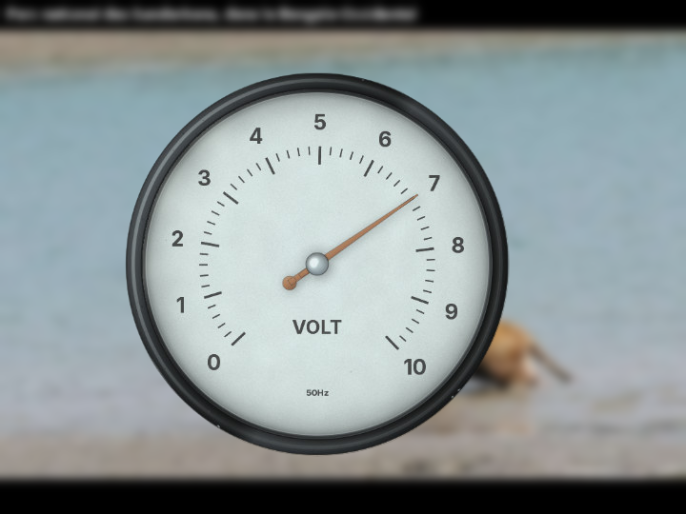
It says 7 V
